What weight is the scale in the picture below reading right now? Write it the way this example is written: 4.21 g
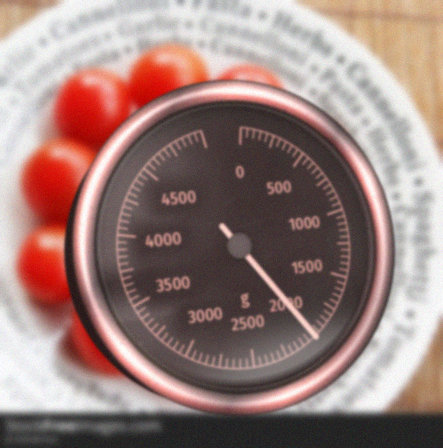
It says 2000 g
